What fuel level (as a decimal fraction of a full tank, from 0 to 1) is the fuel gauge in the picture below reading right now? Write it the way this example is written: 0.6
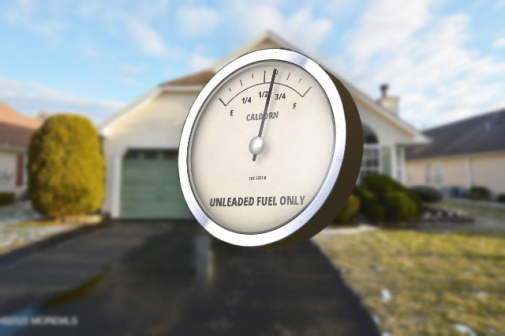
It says 0.625
